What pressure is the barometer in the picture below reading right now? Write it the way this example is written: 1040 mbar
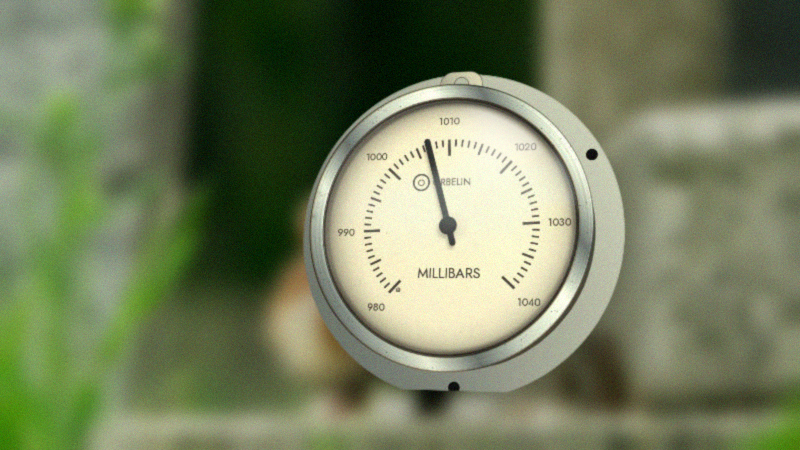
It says 1007 mbar
